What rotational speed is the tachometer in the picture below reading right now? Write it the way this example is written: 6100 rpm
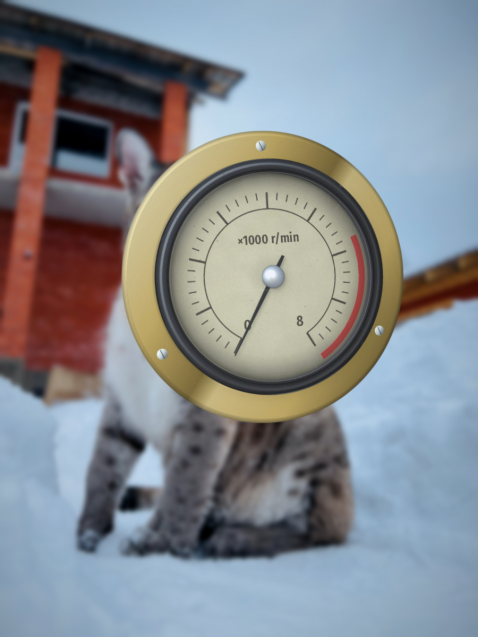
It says 0 rpm
